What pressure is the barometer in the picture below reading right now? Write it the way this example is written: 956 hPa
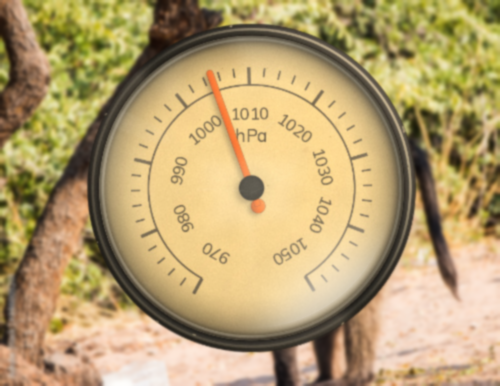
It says 1005 hPa
